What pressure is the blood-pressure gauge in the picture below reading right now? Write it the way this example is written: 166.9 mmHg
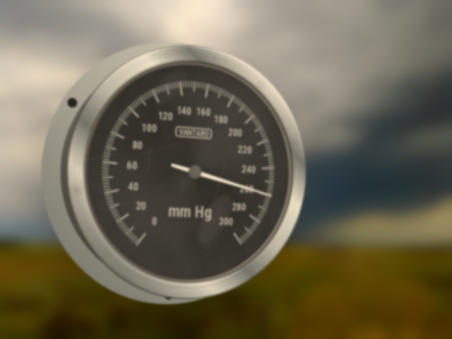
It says 260 mmHg
